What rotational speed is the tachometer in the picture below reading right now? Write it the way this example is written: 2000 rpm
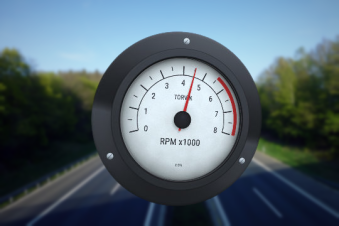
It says 4500 rpm
